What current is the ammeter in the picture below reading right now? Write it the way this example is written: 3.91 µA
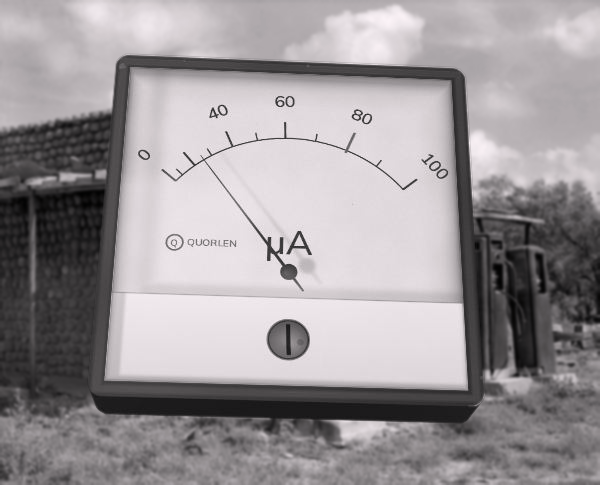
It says 25 µA
